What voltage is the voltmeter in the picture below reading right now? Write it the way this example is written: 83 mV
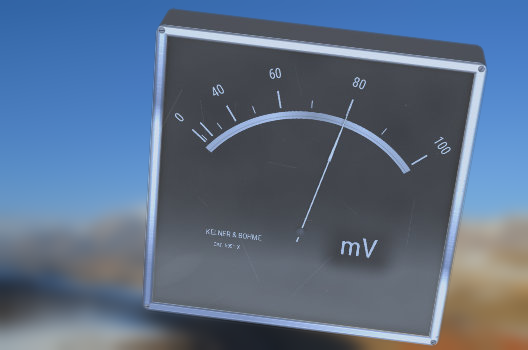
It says 80 mV
